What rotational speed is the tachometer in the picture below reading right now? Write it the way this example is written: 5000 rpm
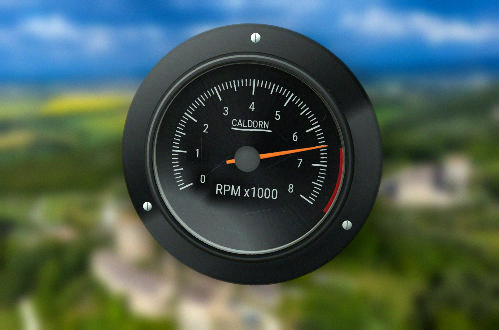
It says 6500 rpm
